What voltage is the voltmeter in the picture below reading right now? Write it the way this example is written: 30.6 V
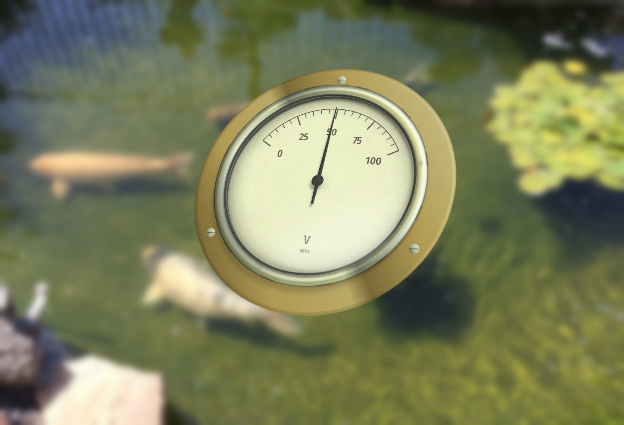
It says 50 V
